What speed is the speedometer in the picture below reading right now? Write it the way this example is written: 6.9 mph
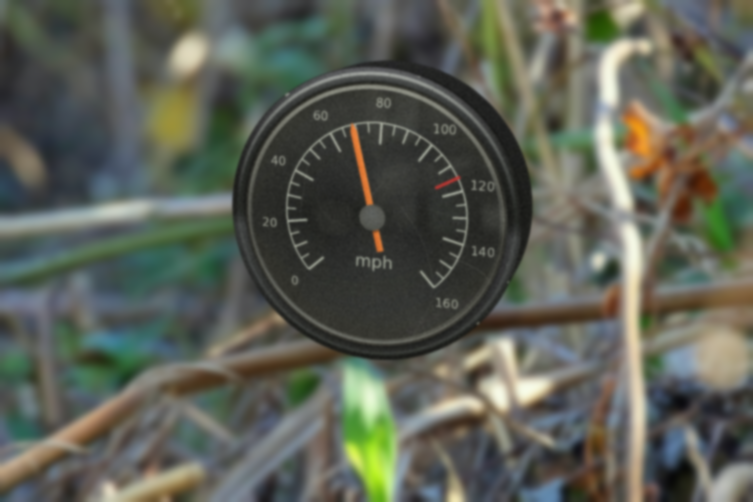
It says 70 mph
